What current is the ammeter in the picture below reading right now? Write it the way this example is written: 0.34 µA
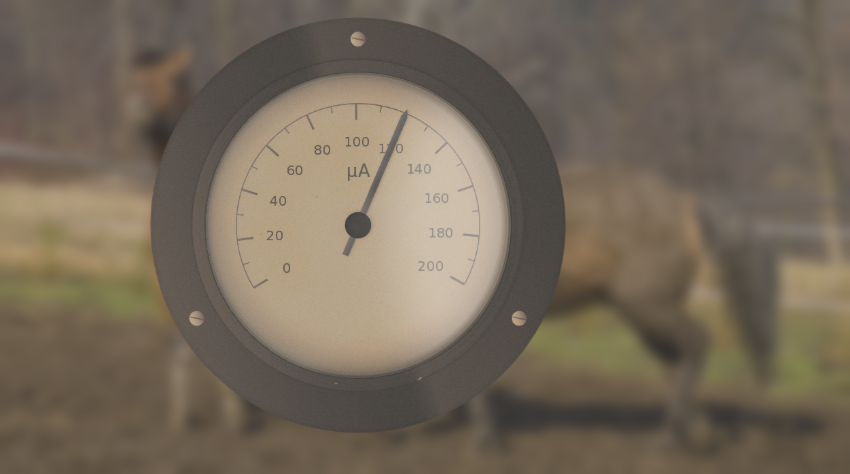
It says 120 µA
